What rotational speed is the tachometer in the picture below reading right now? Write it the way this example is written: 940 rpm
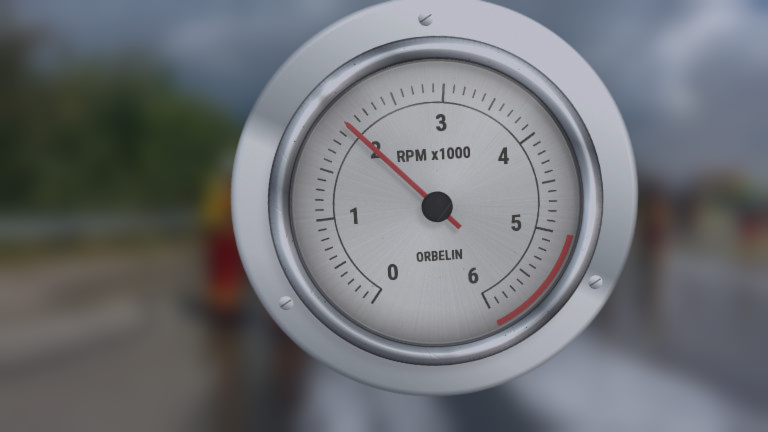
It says 2000 rpm
